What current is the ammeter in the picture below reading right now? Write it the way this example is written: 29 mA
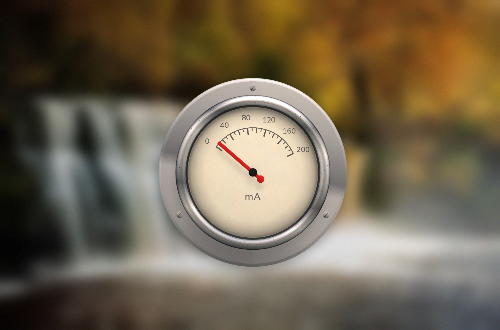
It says 10 mA
